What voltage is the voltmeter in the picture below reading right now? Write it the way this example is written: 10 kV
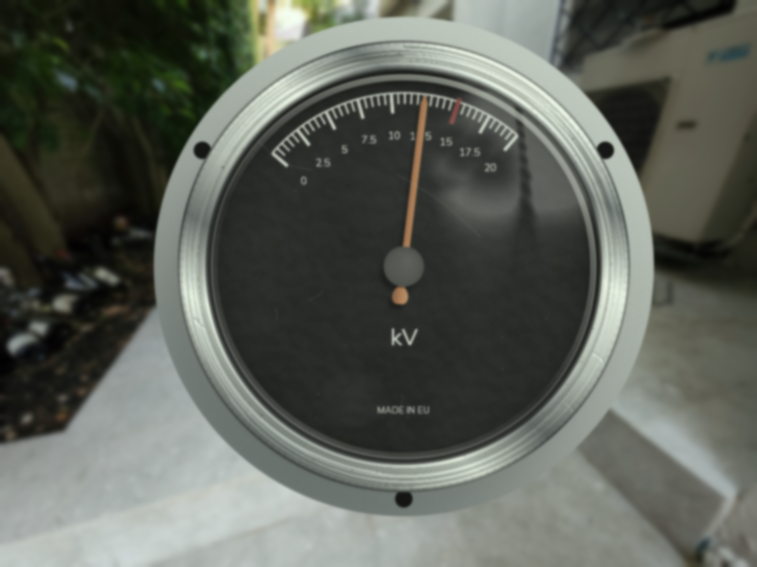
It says 12.5 kV
